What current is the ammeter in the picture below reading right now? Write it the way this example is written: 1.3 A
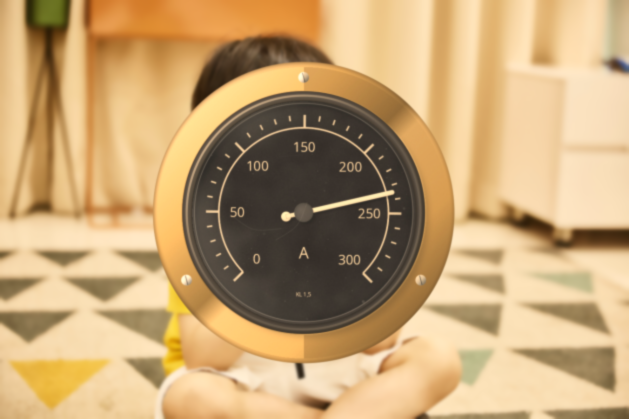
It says 235 A
